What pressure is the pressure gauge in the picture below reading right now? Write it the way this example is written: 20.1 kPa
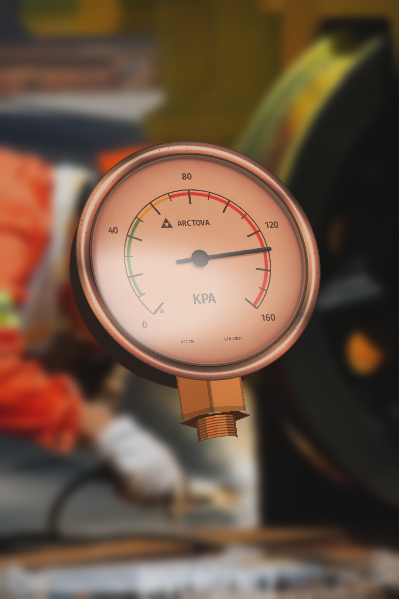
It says 130 kPa
